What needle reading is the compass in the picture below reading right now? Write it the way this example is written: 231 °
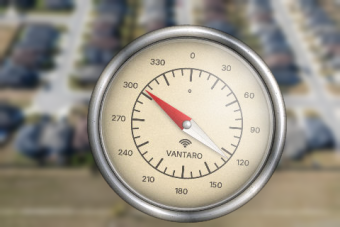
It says 305 °
